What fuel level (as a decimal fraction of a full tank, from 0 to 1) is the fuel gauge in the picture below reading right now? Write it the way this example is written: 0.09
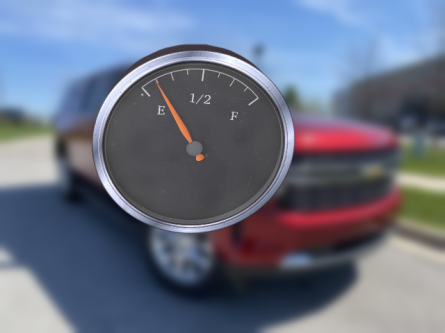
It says 0.125
